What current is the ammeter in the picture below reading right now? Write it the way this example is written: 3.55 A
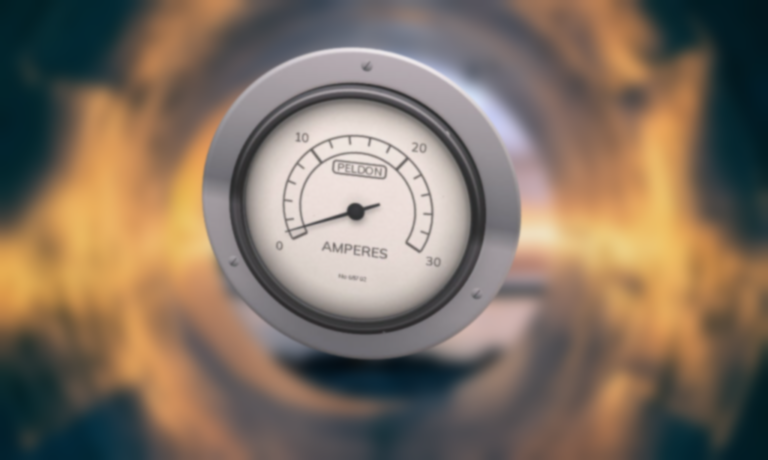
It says 1 A
